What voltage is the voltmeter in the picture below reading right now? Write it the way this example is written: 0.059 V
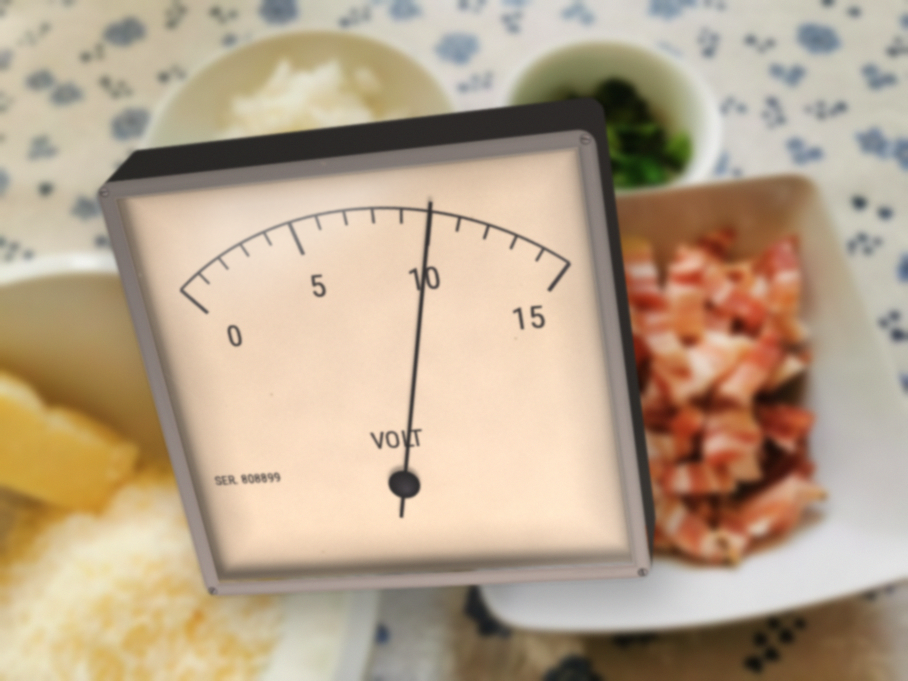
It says 10 V
